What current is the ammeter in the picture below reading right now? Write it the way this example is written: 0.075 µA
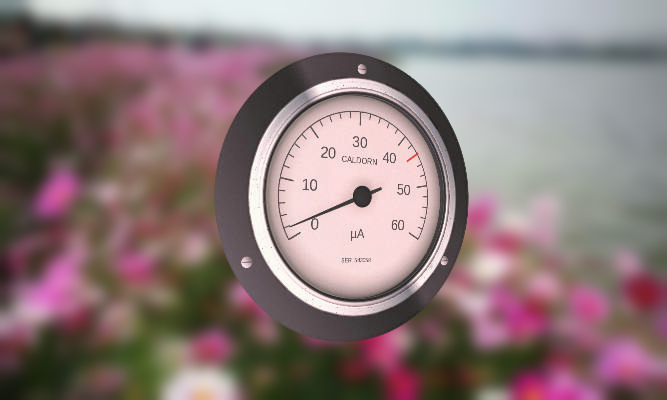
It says 2 µA
